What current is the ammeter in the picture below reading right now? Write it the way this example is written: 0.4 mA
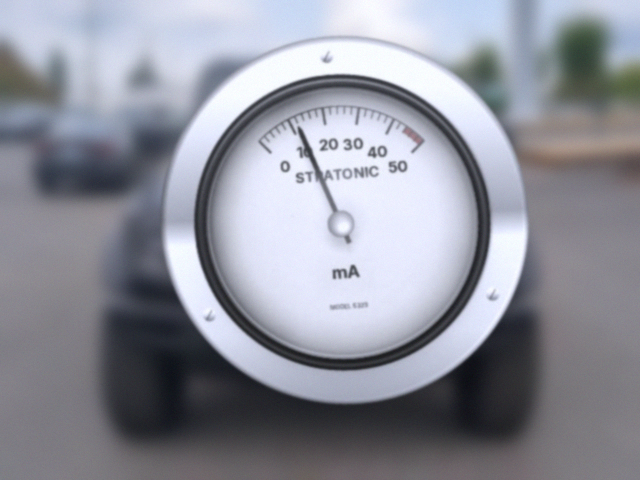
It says 12 mA
